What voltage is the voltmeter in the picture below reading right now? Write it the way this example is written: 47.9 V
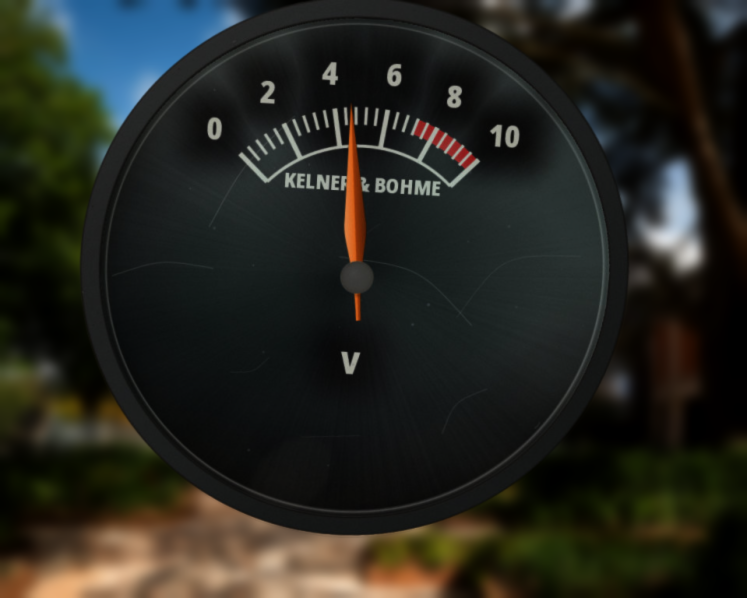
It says 4.6 V
